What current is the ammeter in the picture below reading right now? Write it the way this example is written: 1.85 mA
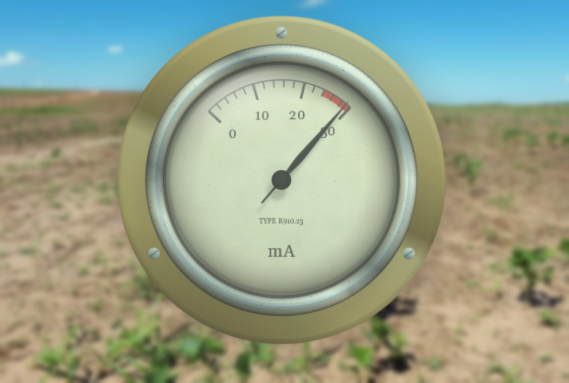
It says 29 mA
